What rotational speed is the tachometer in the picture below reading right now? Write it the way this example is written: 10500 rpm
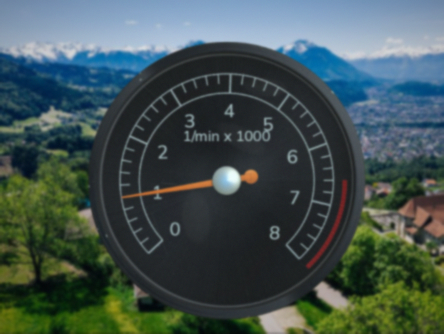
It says 1000 rpm
